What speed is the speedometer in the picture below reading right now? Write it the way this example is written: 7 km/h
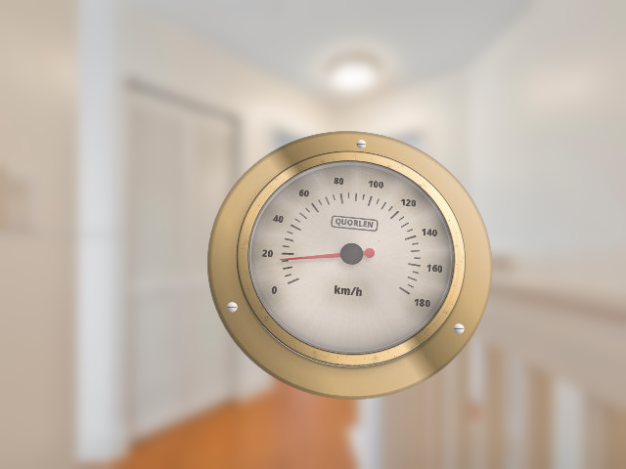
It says 15 km/h
